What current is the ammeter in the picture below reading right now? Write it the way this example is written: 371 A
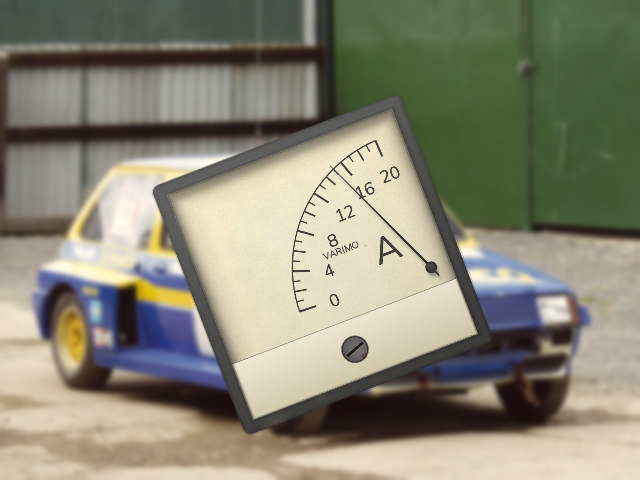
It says 15 A
